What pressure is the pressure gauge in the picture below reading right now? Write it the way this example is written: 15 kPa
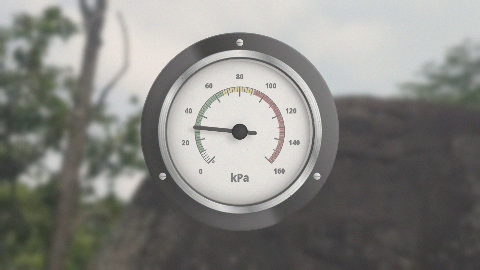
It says 30 kPa
